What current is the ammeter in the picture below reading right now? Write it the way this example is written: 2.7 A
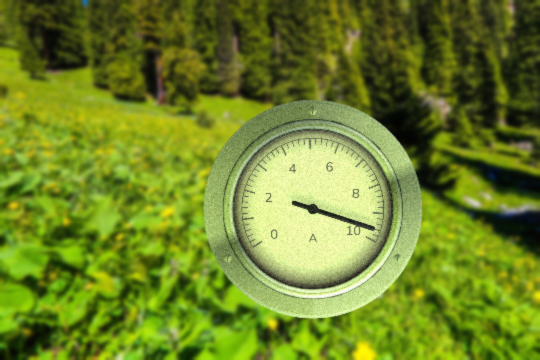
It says 9.6 A
